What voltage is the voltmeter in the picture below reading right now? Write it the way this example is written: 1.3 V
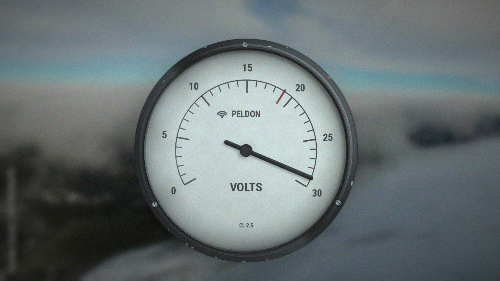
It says 29 V
